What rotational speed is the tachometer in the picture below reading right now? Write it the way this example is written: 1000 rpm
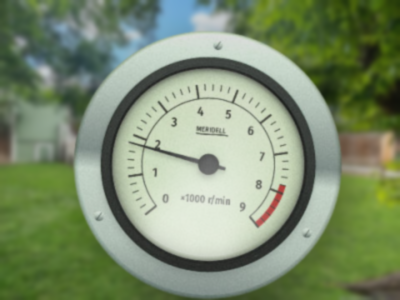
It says 1800 rpm
